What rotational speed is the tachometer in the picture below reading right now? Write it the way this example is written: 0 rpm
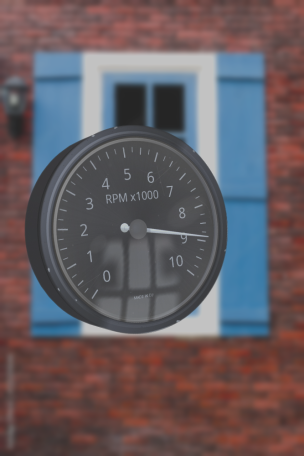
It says 8875 rpm
